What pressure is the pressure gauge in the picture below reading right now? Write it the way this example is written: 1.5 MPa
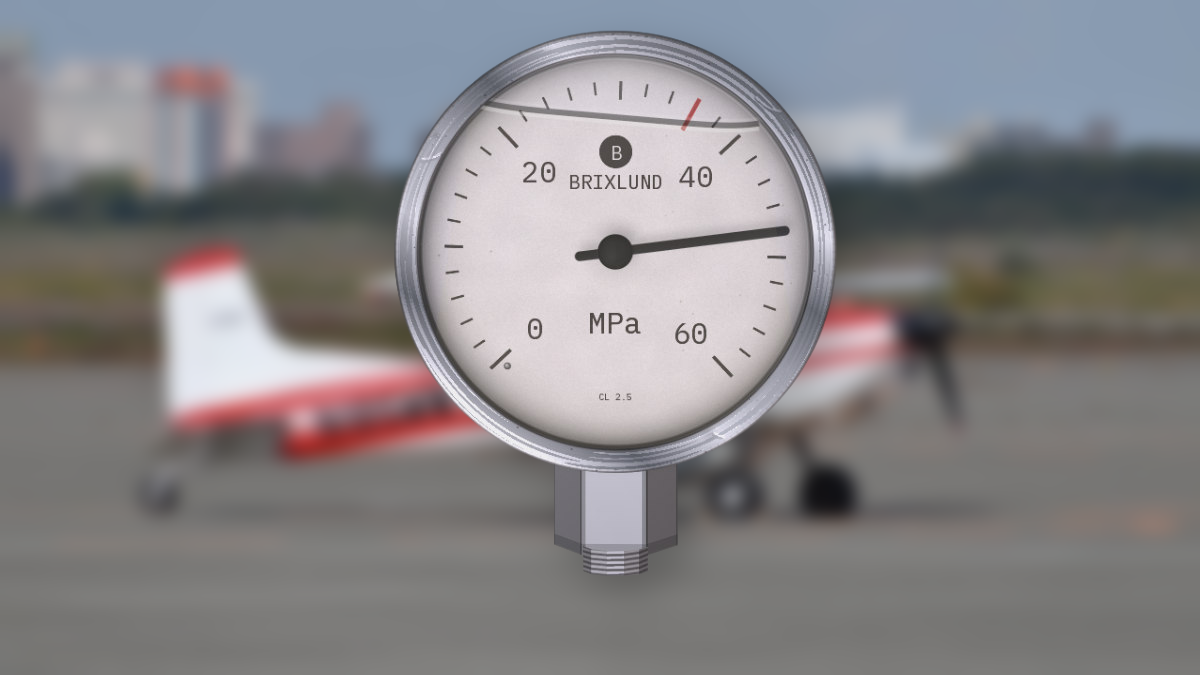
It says 48 MPa
